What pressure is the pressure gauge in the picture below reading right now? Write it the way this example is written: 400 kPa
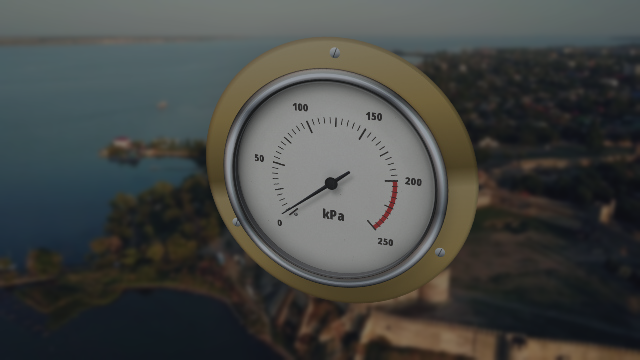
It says 5 kPa
